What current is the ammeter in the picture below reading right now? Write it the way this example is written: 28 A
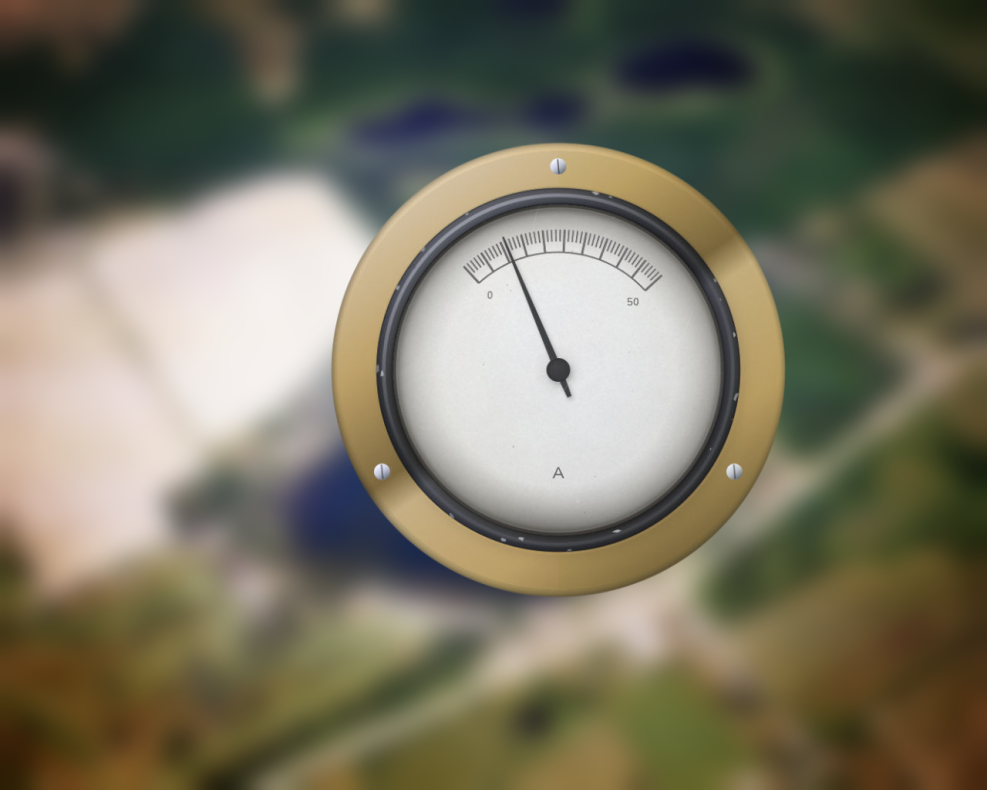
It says 11 A
